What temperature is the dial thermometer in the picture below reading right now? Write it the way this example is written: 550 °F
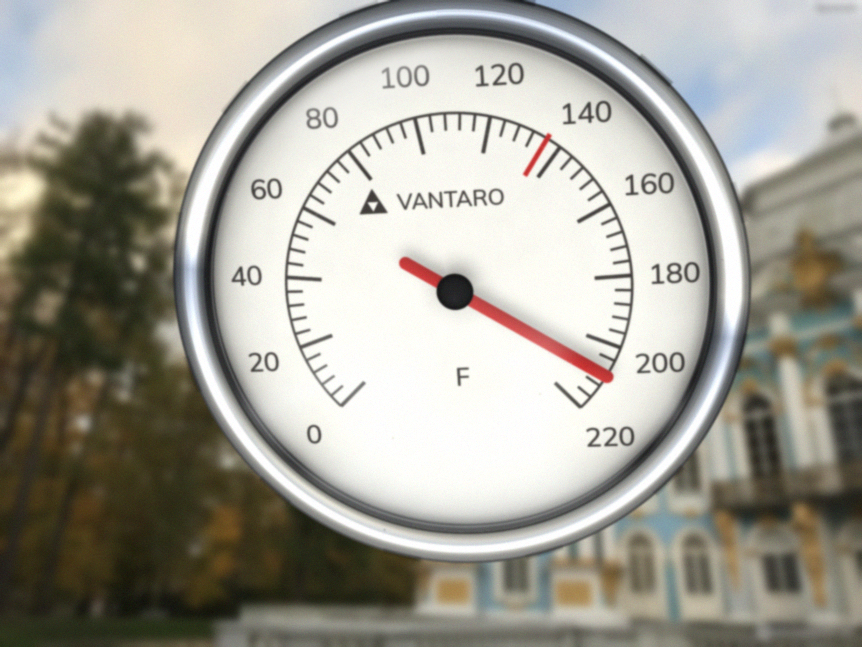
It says 208 °F
